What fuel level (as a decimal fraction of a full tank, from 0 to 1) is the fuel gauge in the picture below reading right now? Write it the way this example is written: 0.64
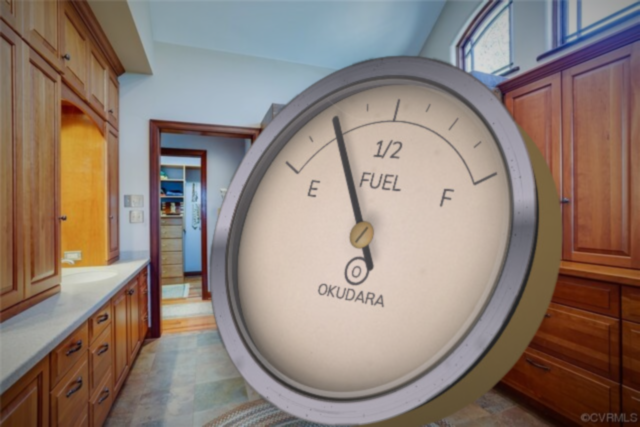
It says 0.25
